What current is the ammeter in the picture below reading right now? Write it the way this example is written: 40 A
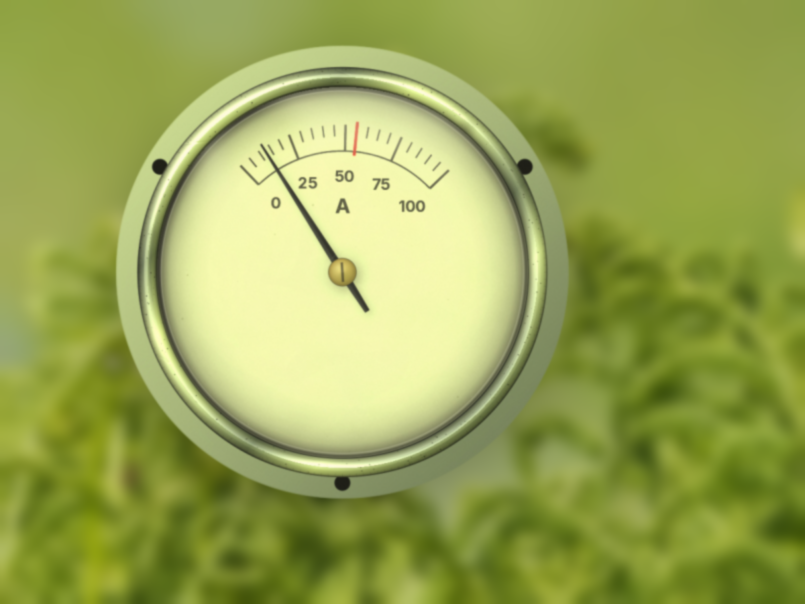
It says 12.5 A
